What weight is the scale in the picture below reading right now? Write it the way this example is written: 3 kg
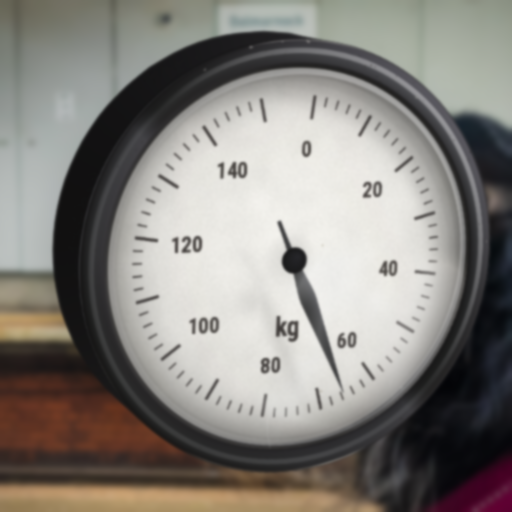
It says 66 kg
